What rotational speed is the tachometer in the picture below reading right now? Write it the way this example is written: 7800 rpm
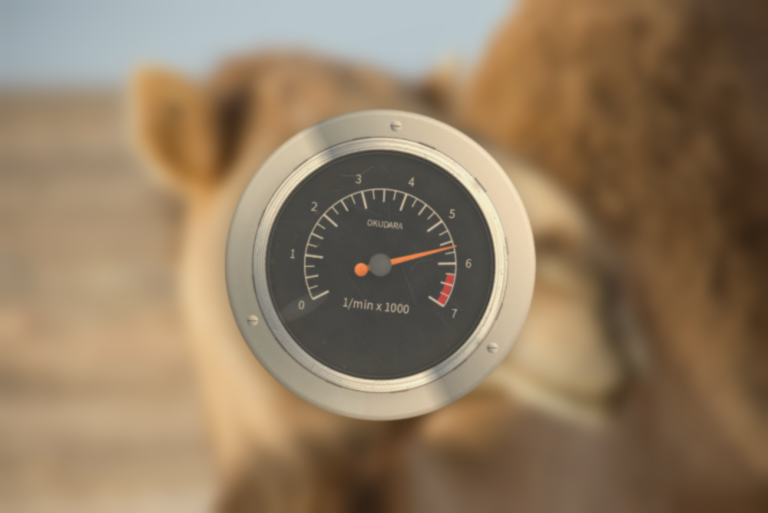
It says 5625 rpm
